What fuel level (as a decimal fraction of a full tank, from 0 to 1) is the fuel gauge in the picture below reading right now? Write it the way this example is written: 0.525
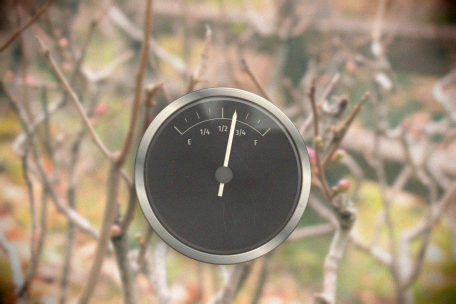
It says 0.625
